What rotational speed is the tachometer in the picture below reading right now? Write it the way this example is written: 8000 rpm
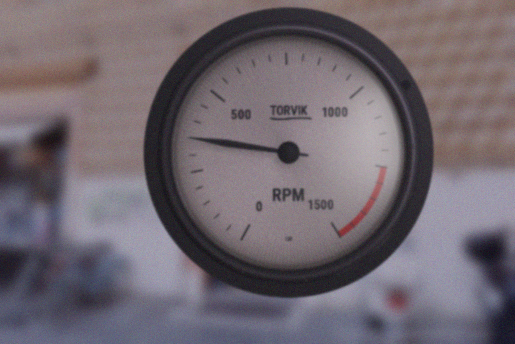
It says 350 rpm
